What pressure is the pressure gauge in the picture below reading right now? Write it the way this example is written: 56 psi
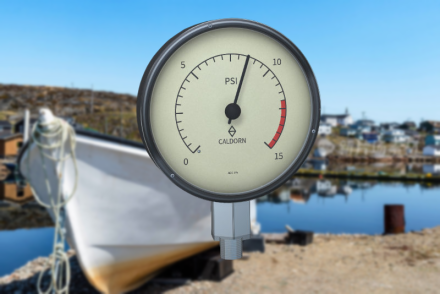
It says 8.5 psi
